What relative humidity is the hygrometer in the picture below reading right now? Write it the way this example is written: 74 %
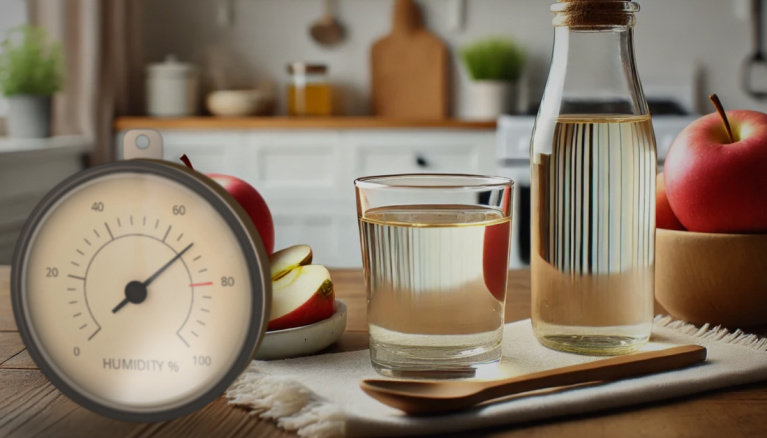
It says 68 %
